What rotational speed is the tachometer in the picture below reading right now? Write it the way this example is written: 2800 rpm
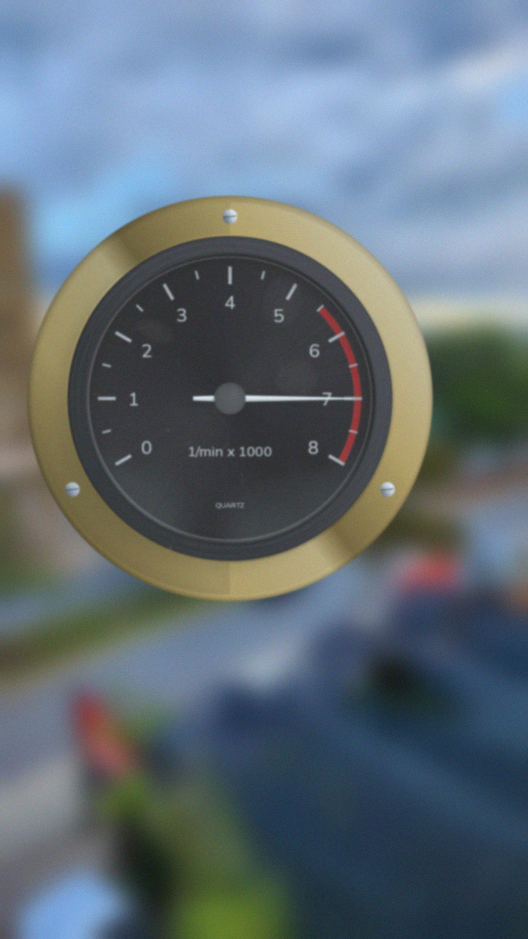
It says 7000 rpm
